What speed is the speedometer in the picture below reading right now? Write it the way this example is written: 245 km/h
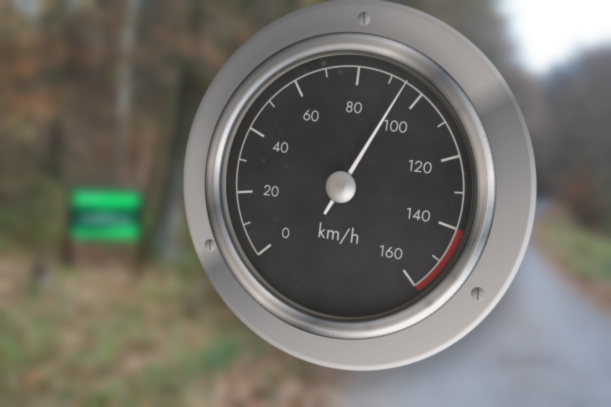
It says 95 km/h
